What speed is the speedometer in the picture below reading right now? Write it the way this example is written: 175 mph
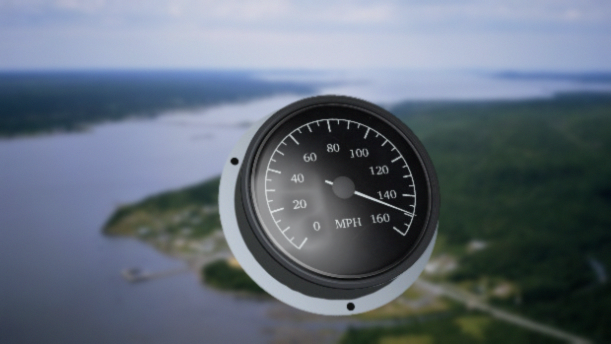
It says 150 mph
